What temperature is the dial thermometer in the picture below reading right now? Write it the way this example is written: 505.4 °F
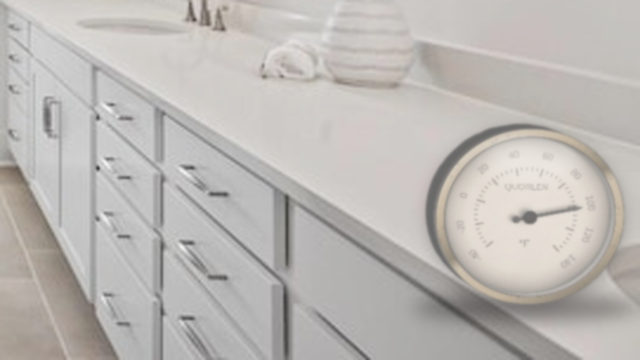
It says 100 °F
